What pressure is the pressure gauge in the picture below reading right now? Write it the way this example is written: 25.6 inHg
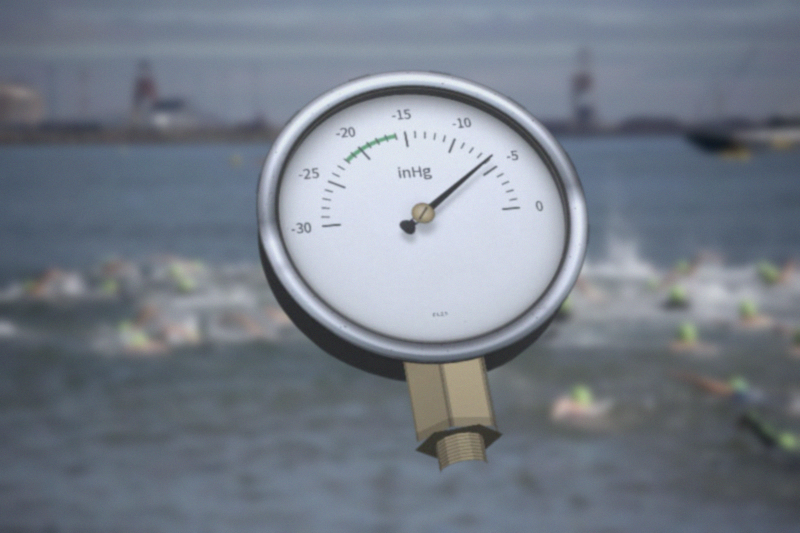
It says -6 inHg
